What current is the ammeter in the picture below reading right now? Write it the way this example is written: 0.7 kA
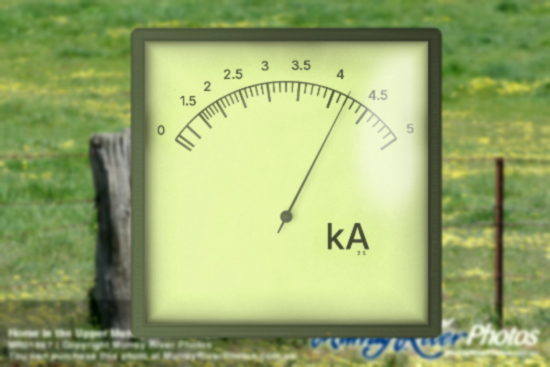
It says 4.2 kA
